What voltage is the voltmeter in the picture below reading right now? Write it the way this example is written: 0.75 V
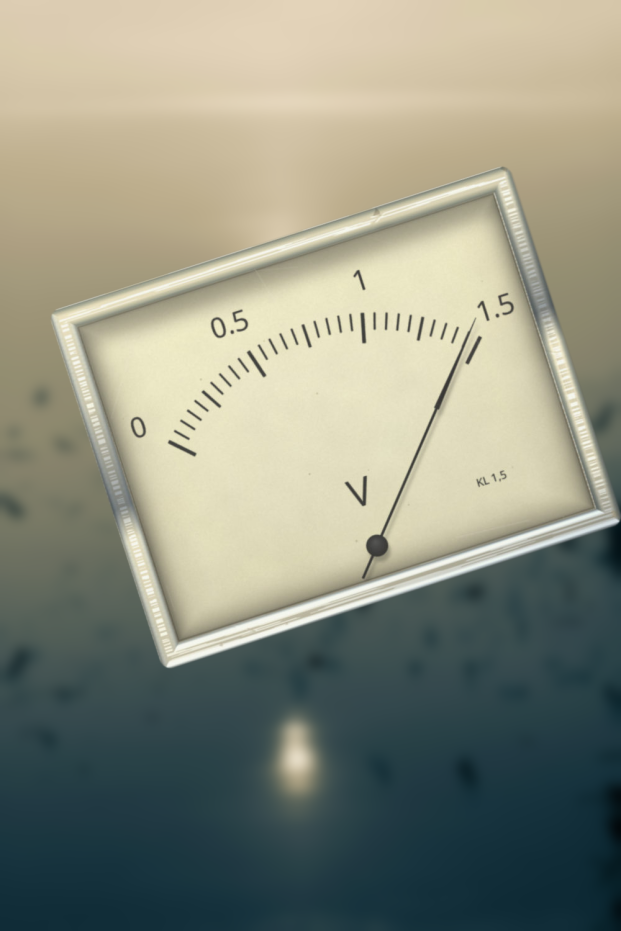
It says 1.45 V
